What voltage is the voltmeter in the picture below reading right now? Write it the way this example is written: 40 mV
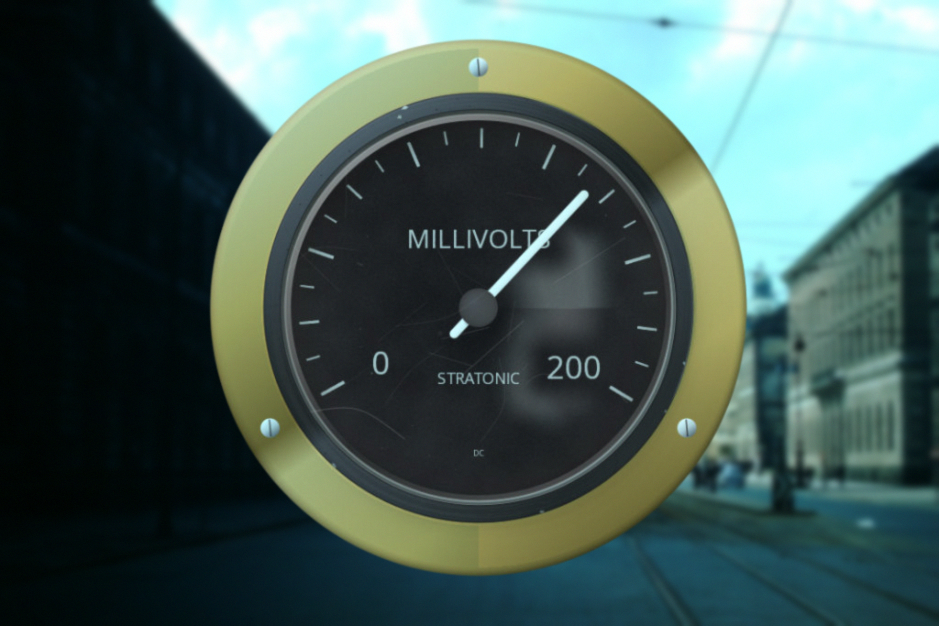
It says 135 mV
